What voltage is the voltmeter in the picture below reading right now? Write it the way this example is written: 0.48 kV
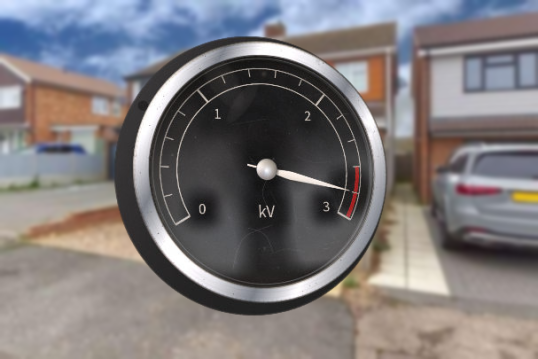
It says 2.8 kV
